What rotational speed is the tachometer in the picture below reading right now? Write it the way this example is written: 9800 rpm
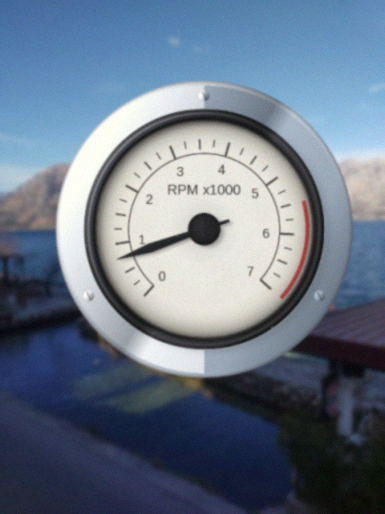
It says 750 rpm
